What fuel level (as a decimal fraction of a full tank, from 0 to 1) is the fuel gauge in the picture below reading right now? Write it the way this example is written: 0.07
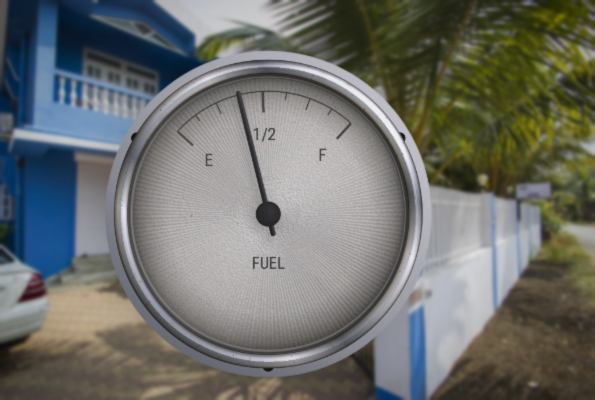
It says 0.375
